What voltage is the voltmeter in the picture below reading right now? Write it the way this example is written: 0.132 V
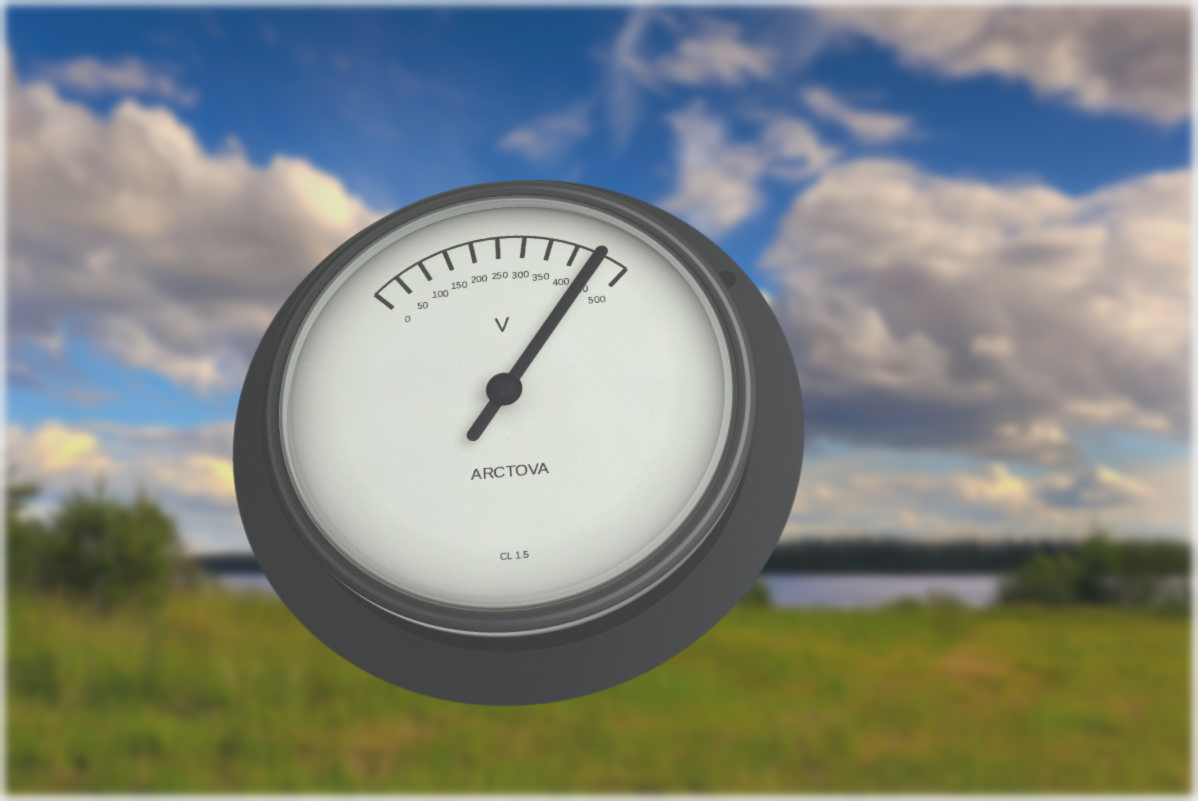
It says 450 V
